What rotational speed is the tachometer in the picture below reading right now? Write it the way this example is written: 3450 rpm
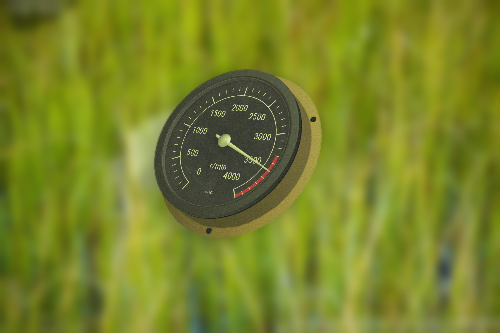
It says 3500 rpm
